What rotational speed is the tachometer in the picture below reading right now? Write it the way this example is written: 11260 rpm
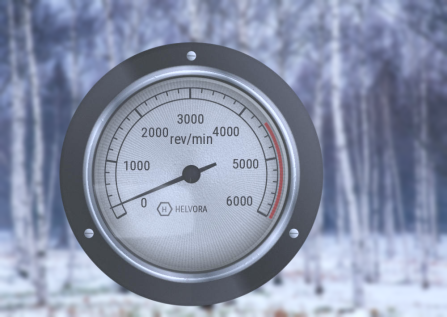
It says 200 rpm
